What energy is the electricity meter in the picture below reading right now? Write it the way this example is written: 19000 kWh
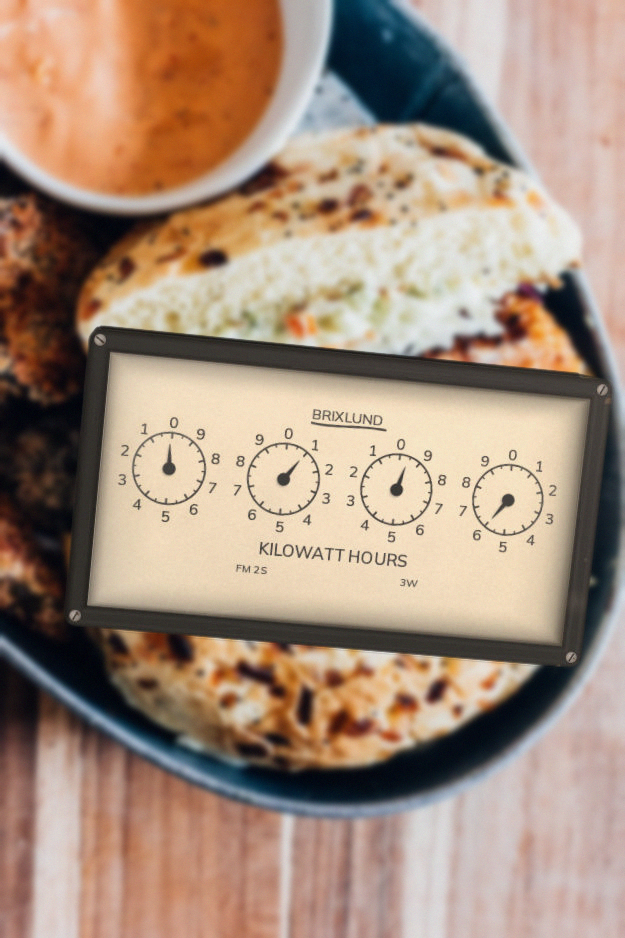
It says 96 kWh
